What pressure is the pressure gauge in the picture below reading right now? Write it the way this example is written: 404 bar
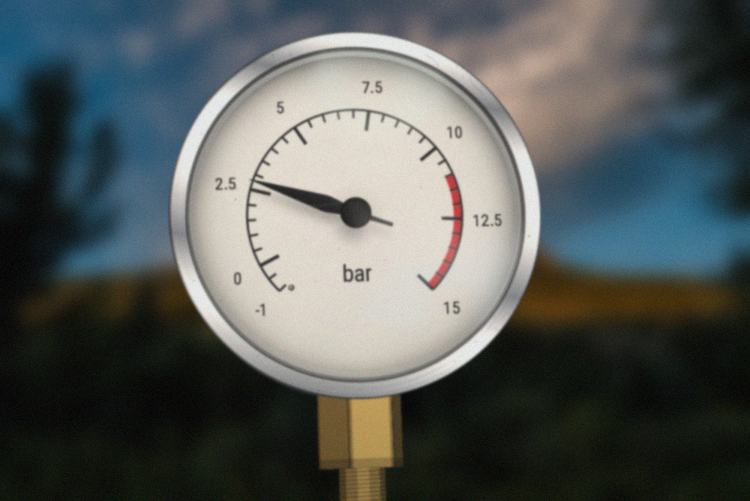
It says 2.75 bar
